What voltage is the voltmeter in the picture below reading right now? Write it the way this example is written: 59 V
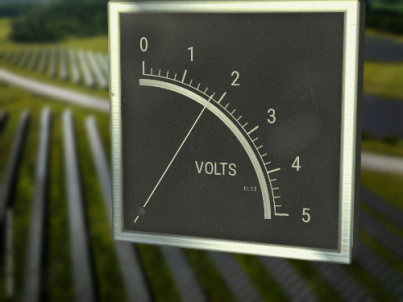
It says 1.8 V
